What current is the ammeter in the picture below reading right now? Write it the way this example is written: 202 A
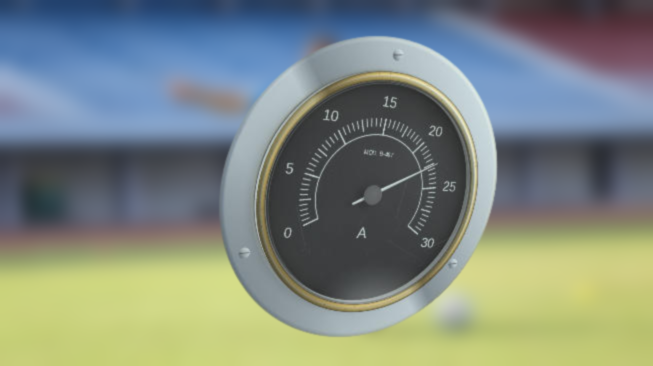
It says 22.5 A
